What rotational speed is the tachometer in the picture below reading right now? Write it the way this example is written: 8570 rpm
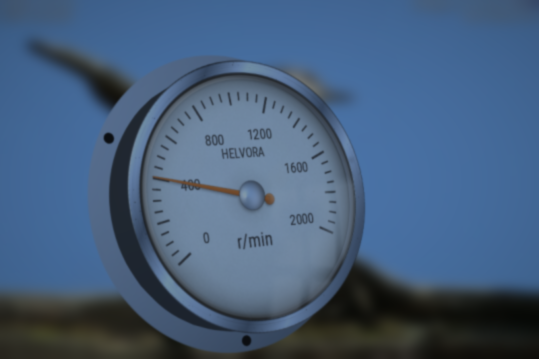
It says 400 rpm
